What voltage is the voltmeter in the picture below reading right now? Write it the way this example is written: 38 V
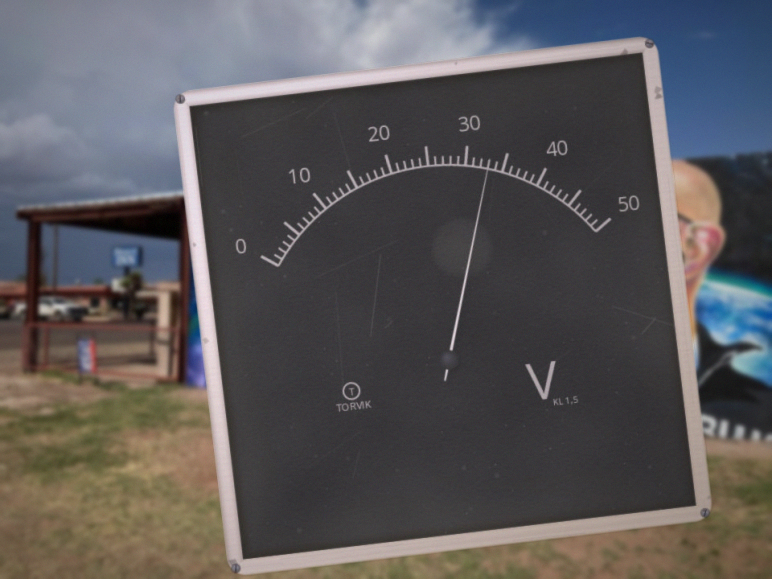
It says 33 V
